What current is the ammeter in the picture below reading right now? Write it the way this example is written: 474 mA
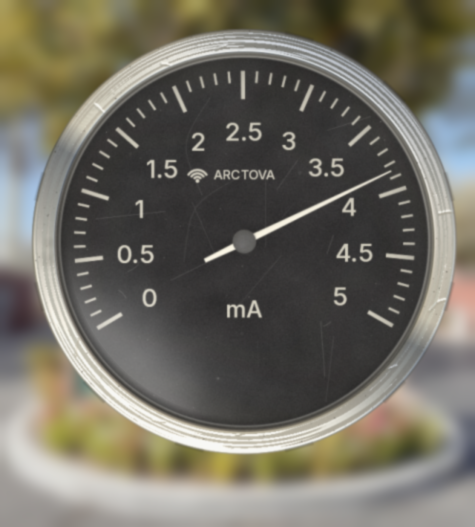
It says 3.85 mA
